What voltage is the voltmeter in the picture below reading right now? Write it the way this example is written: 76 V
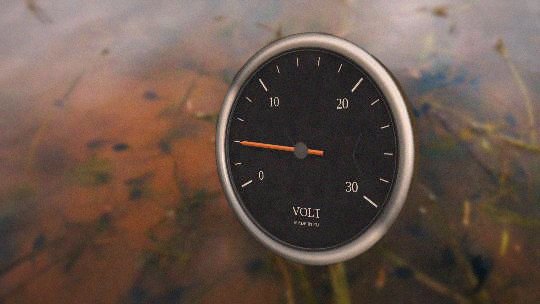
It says 4 V
